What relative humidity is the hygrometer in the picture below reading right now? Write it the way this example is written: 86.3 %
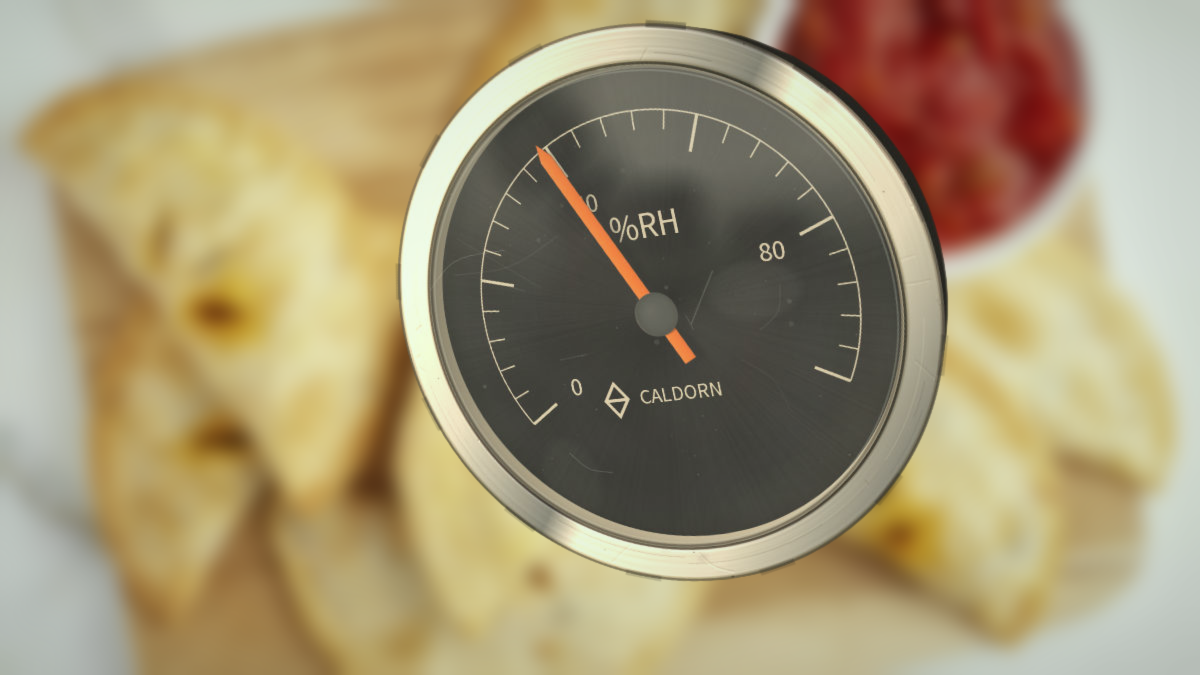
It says 40 %
